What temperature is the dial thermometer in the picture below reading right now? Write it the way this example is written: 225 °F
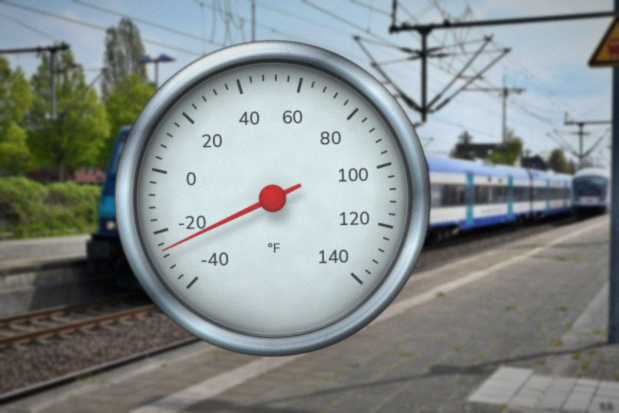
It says -26 °F
